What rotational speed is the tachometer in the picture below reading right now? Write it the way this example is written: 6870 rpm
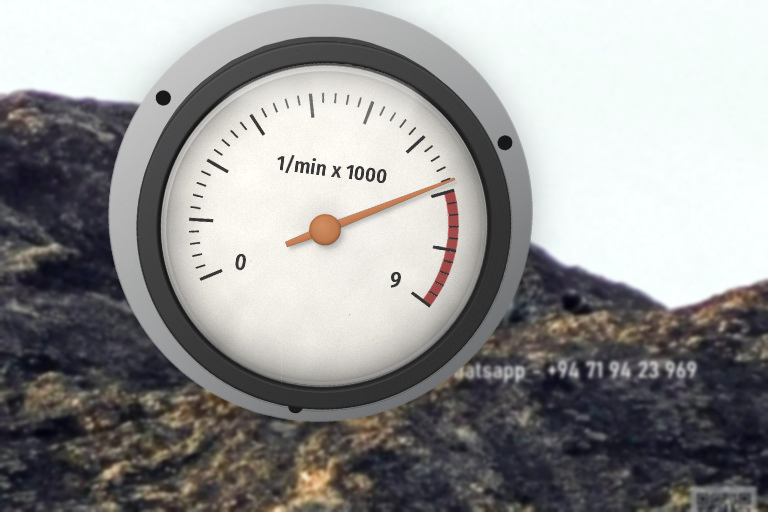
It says 6800 rpm
